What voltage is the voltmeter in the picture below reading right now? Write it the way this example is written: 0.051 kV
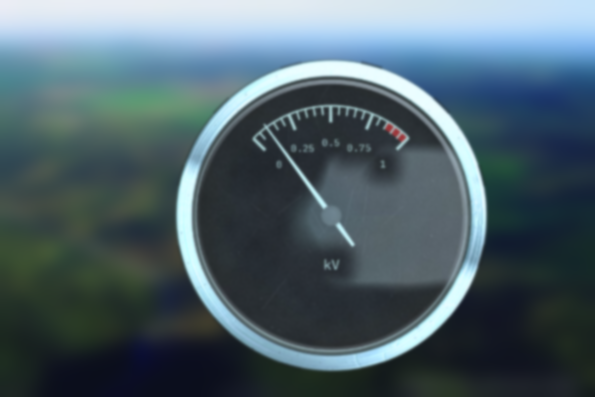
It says 0.1 kV
